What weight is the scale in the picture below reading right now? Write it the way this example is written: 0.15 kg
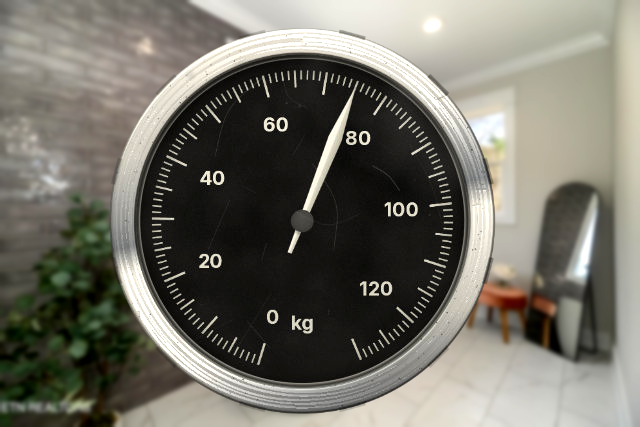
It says 75 kg
